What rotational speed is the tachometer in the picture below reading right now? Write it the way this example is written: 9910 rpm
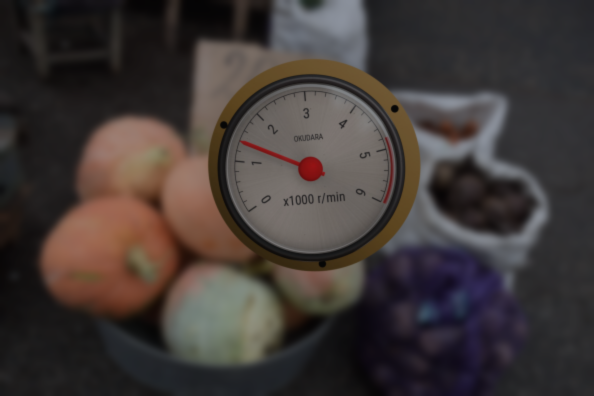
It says 1400 rpm
